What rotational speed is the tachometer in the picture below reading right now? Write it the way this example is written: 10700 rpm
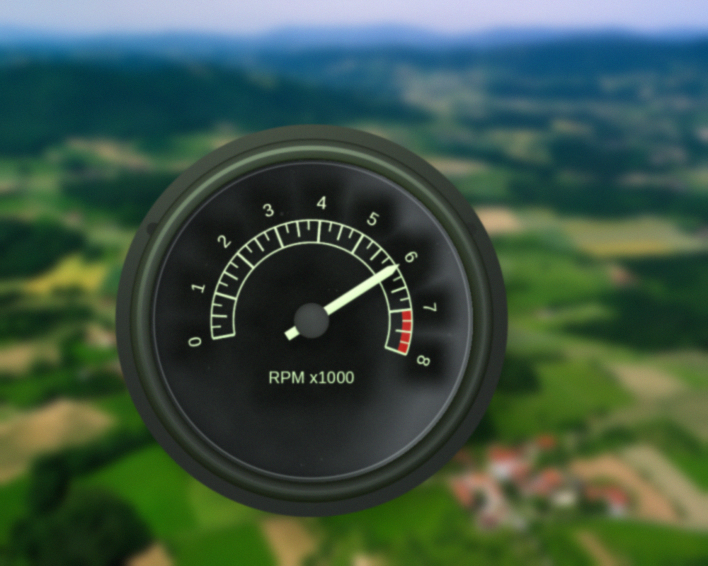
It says 6000 rpm
